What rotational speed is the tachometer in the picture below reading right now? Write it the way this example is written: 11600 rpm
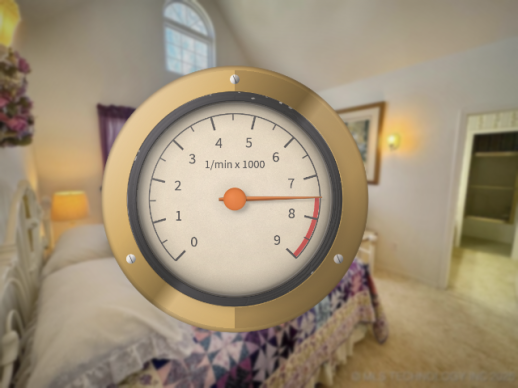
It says 7500 rpm
